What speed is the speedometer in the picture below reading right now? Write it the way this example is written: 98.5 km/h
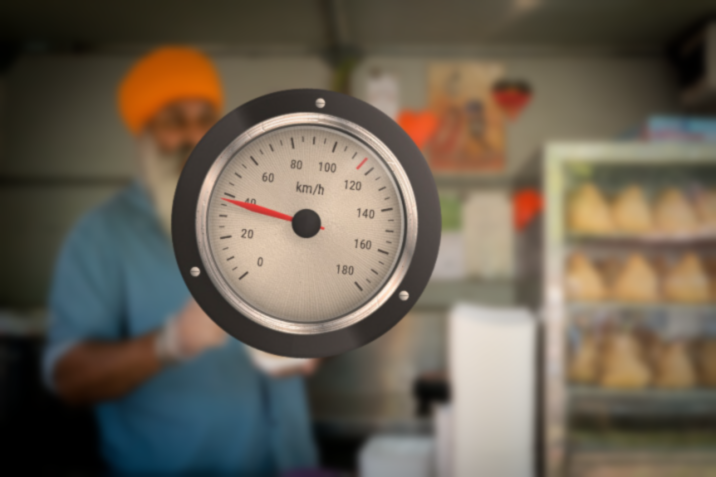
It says 37.5 km/h
